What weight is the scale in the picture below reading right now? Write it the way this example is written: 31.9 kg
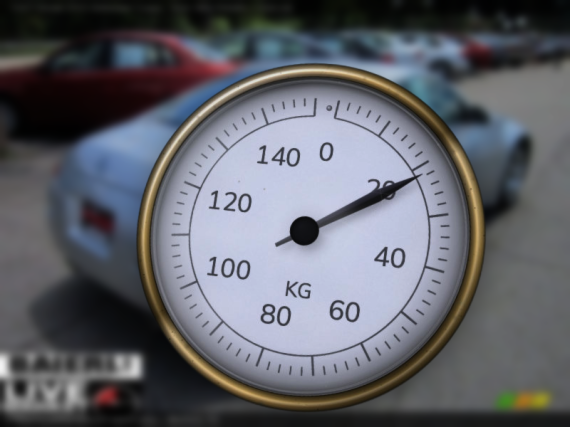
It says 22 kg
